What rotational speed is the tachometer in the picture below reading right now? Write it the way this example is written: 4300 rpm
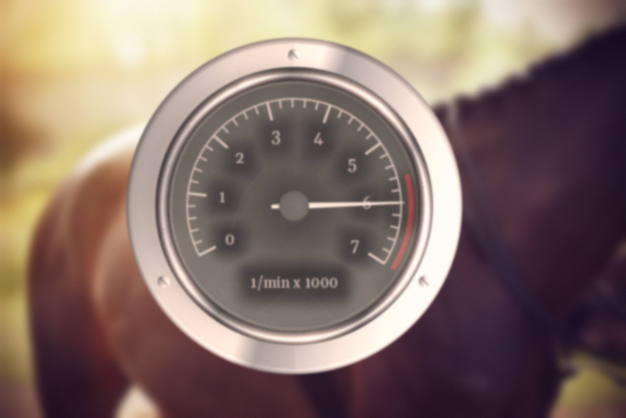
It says 6000 rpm
